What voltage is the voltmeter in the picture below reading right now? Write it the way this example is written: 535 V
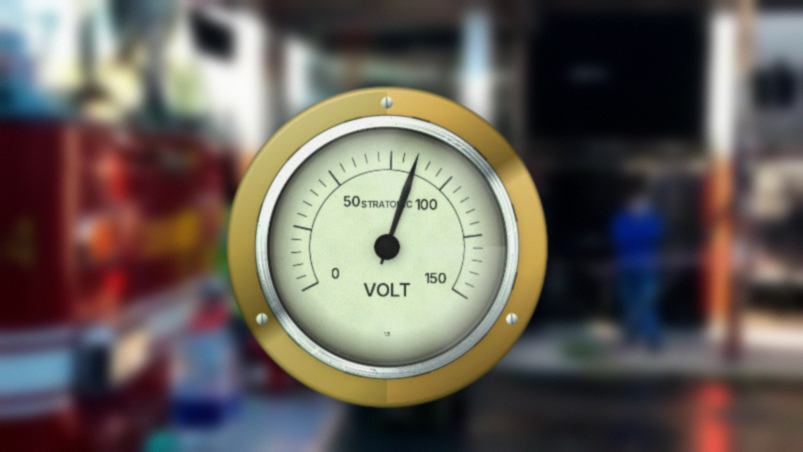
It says 85 V
